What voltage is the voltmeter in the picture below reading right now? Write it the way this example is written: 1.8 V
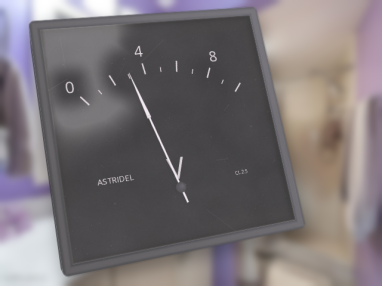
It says 3 V
